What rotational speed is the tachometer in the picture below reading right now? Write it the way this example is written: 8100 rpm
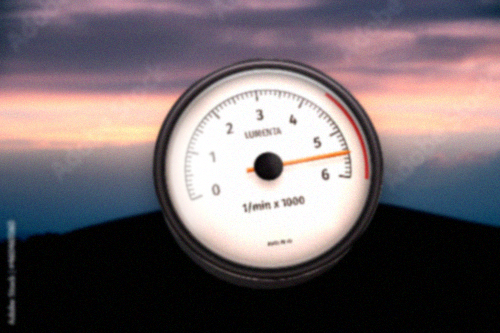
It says 5500 rpm
